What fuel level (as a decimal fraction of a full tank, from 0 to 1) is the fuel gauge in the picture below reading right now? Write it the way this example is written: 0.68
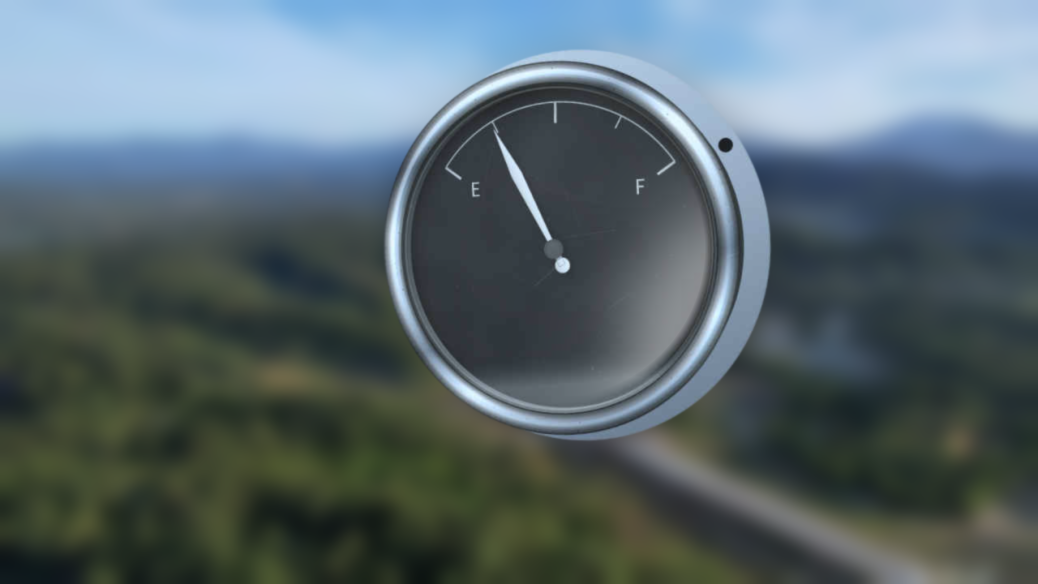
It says 0.25
